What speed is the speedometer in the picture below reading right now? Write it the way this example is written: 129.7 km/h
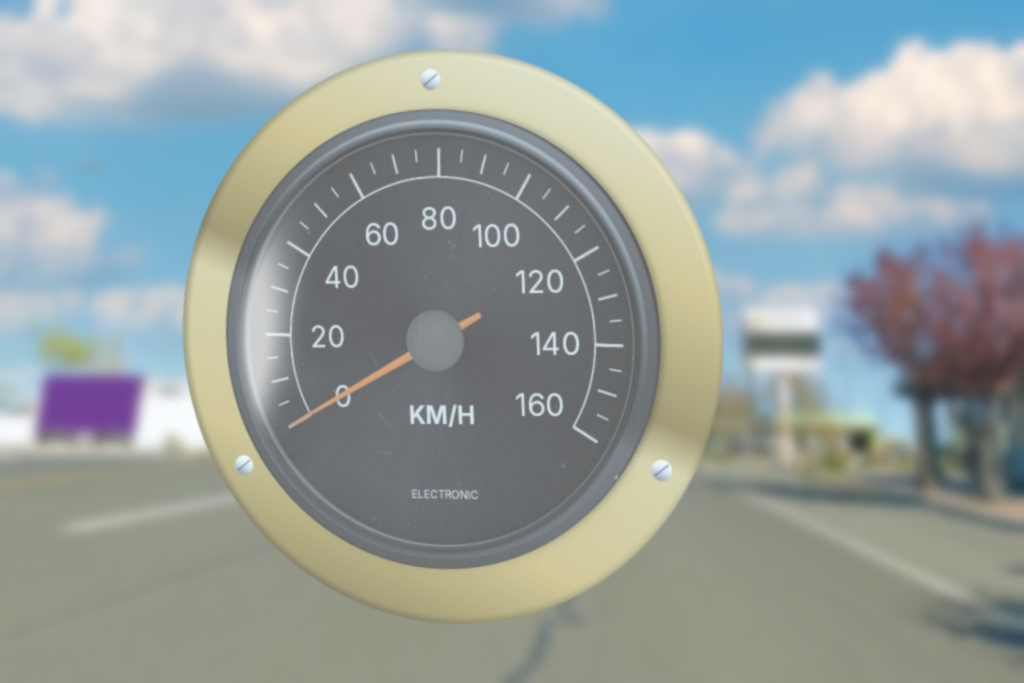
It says 0 km/h
